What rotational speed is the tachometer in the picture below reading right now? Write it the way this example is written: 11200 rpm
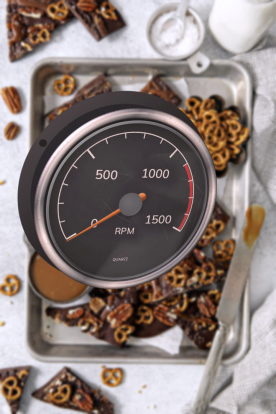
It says 0 rpm
